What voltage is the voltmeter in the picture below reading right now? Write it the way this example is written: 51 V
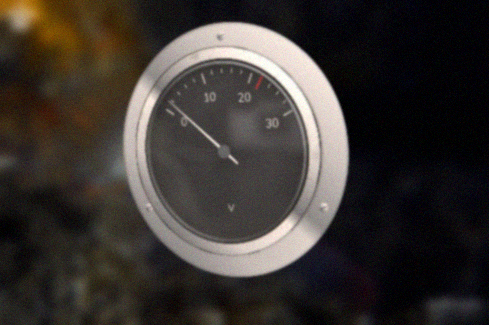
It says 2 V
